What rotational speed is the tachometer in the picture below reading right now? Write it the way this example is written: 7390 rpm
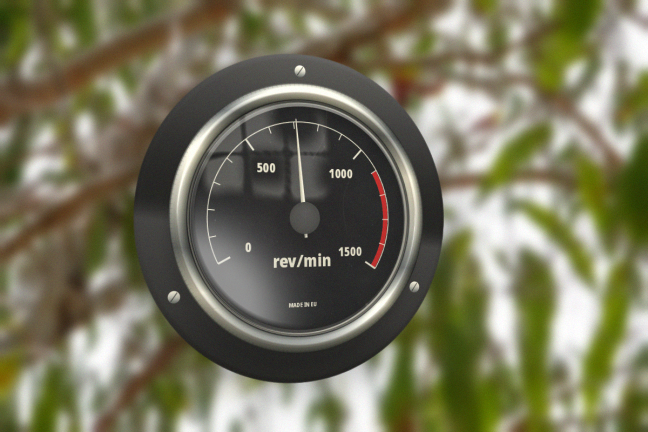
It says 700 rpm
